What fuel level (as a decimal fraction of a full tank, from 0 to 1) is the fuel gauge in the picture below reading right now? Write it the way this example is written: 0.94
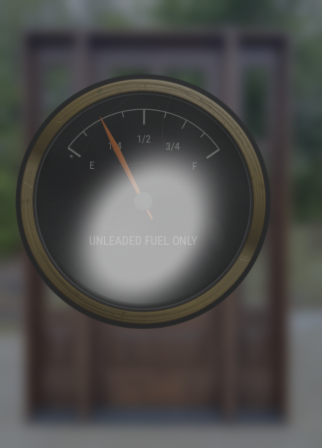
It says 0.25
